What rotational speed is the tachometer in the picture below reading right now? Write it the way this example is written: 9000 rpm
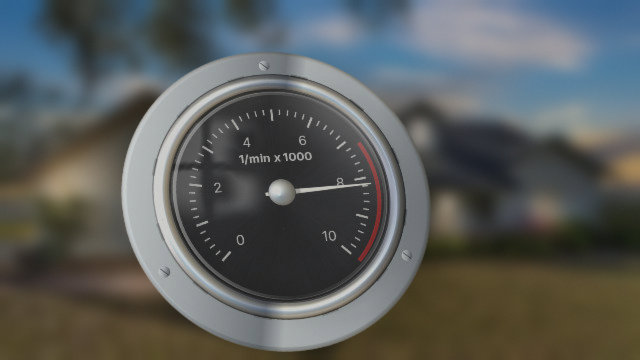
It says 8200 rpm
